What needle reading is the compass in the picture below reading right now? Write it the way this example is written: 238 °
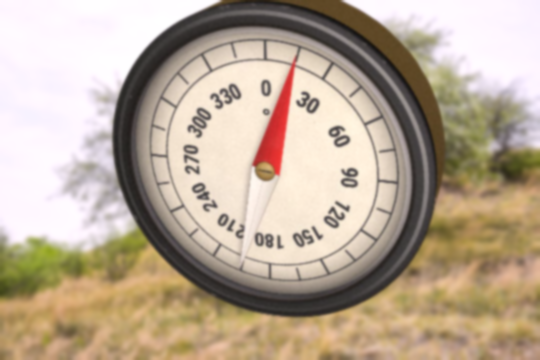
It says 15 °
